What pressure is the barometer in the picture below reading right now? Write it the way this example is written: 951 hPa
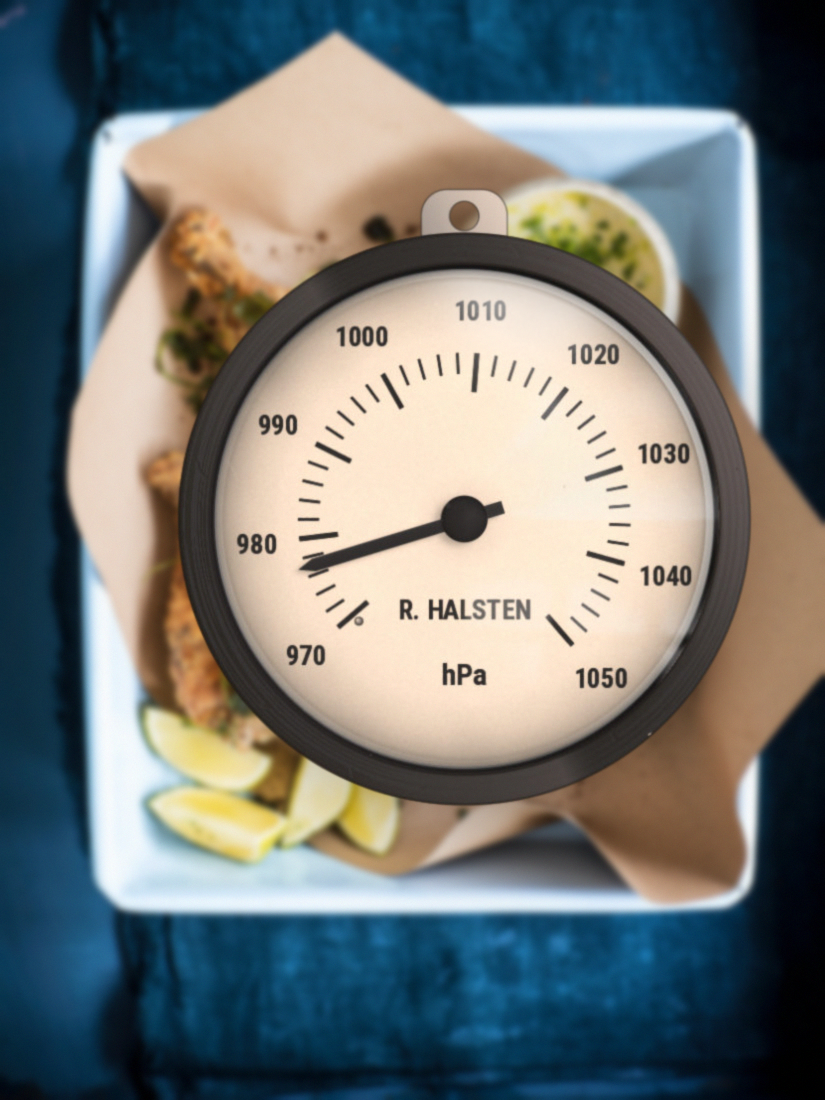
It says 977 hPa
